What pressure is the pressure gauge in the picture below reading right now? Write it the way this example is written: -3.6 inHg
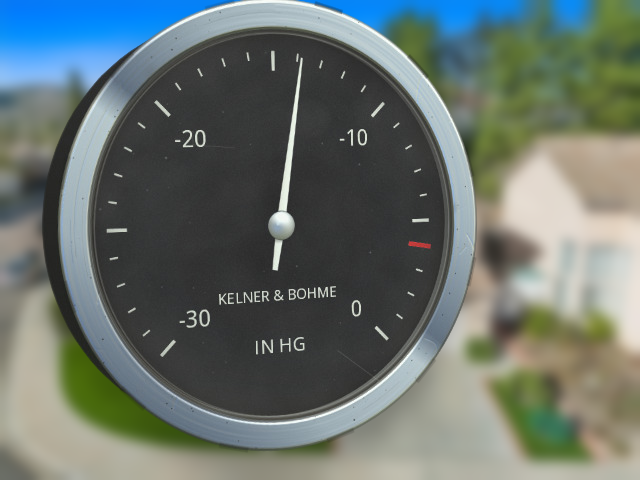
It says -14 inHg
